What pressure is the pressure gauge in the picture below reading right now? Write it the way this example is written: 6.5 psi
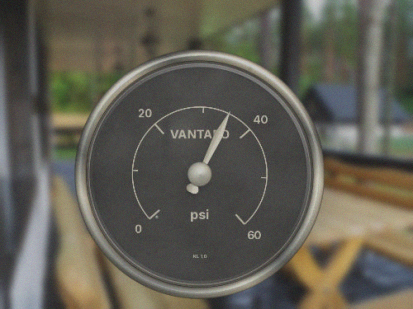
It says 35 psi
